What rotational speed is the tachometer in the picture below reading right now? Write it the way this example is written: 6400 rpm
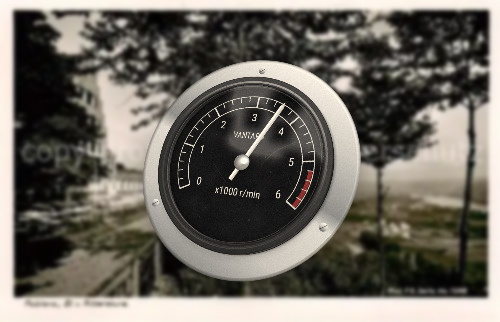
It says 3600 rpm
